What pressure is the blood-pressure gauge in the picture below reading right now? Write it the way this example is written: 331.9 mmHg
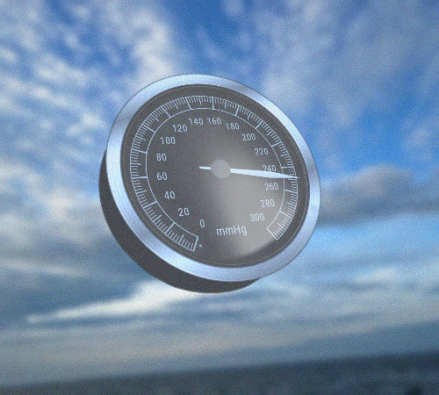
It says 250 mmHg
